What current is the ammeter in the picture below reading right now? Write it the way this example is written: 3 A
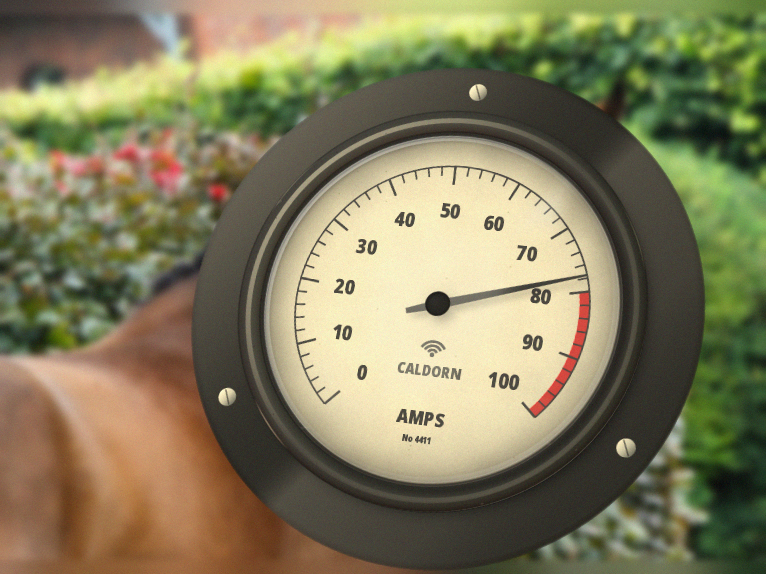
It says 78 A
